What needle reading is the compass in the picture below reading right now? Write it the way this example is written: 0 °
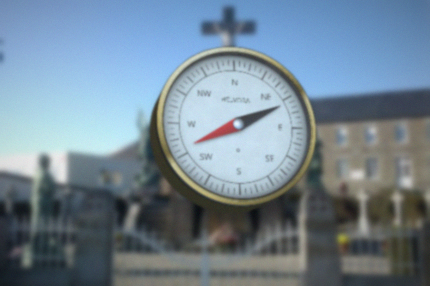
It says 245 °
